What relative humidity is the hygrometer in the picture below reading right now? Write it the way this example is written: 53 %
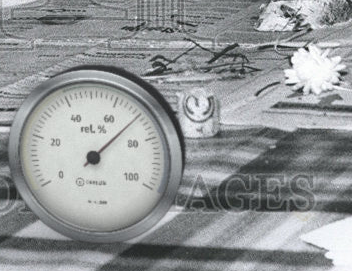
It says 70 %
